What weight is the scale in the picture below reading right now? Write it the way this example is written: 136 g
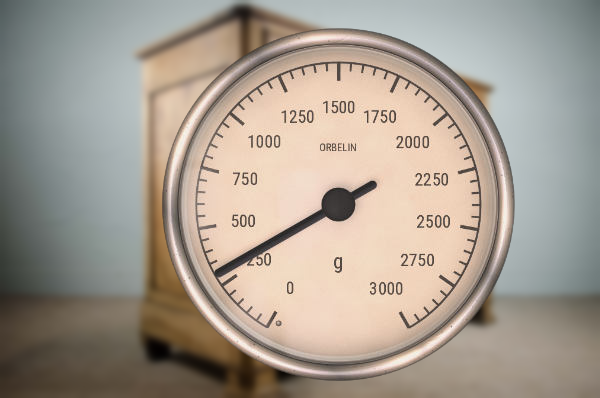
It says 300 g
